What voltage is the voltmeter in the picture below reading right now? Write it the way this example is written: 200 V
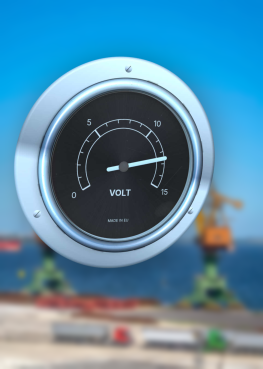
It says 12.5 V
